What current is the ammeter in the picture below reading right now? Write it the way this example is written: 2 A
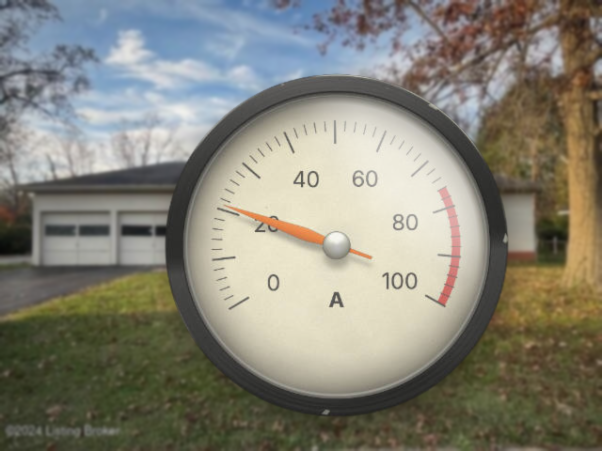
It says 21 A
